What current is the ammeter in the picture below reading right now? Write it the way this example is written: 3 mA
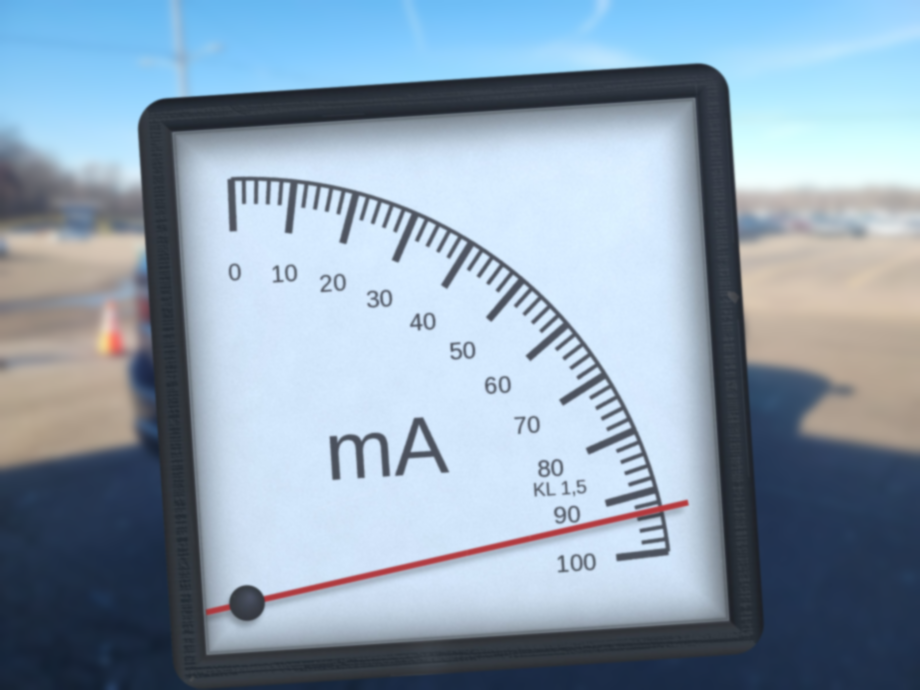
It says 93 mA
